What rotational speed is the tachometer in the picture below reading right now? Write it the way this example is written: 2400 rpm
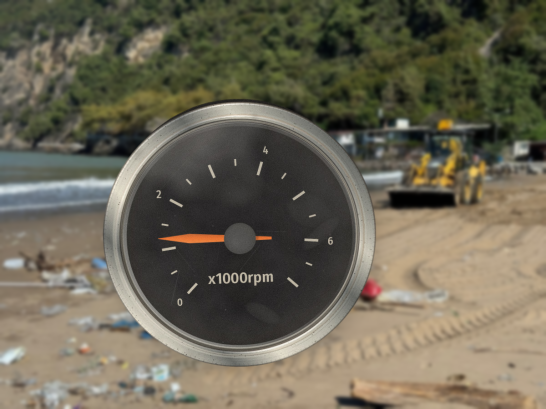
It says 1250 rpm
